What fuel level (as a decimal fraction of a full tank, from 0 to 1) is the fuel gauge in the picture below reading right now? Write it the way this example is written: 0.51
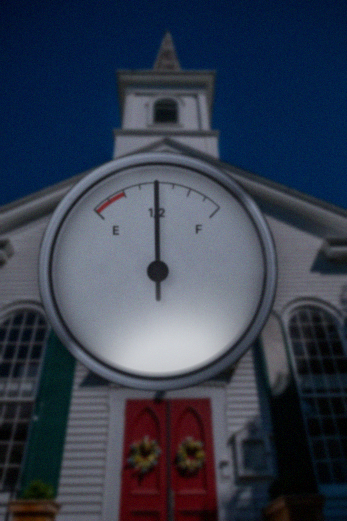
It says 0.5
